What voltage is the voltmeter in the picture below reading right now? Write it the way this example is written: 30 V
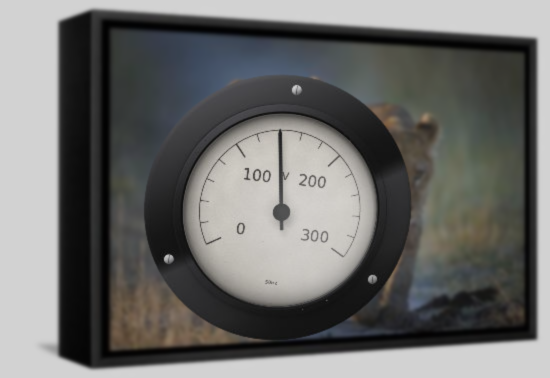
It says 140 V
